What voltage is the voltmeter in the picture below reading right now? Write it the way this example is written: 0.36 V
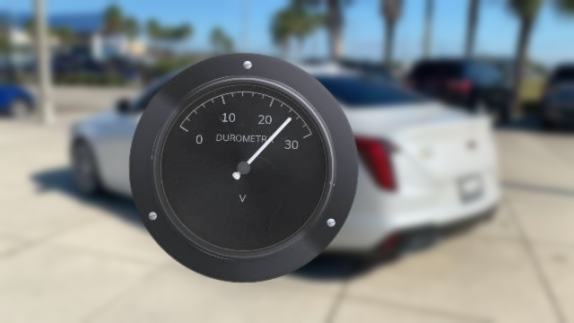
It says 25 V
